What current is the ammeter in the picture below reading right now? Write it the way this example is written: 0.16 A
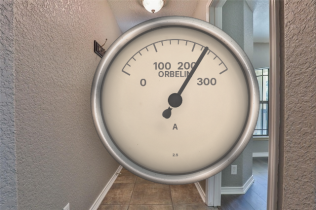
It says 230 A
